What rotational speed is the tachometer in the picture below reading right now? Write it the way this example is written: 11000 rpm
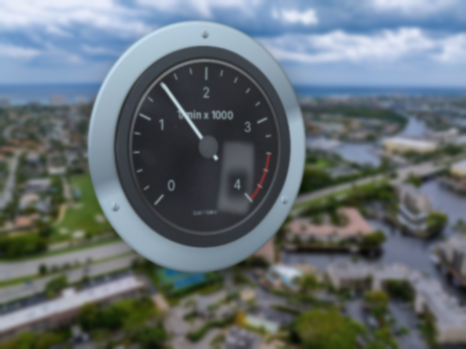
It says 1400 rpm
